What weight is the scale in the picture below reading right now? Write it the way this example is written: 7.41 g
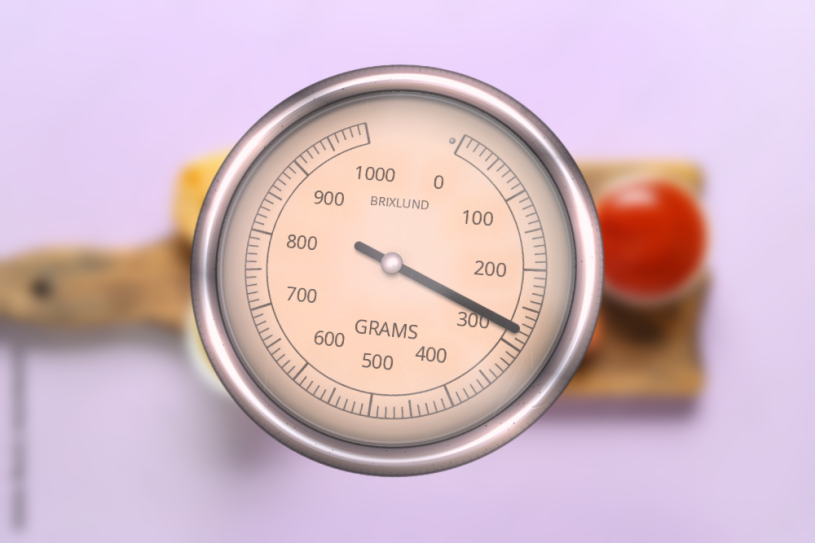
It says 280 g
